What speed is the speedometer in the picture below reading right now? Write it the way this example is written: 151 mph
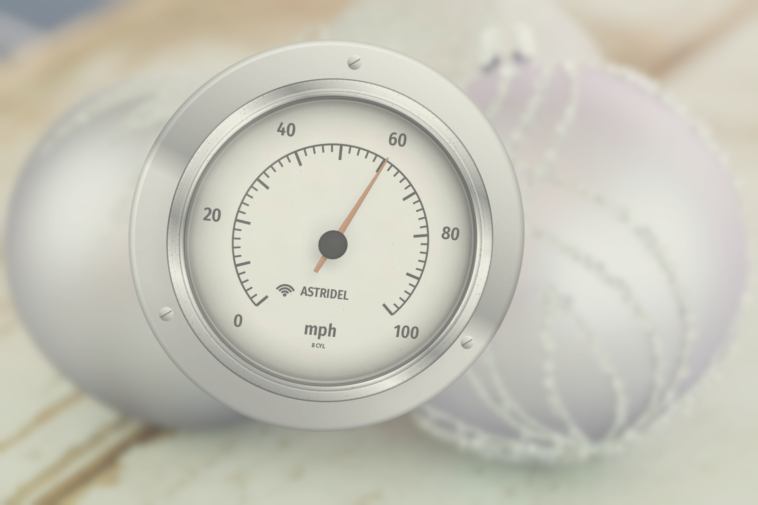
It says 60 mph
